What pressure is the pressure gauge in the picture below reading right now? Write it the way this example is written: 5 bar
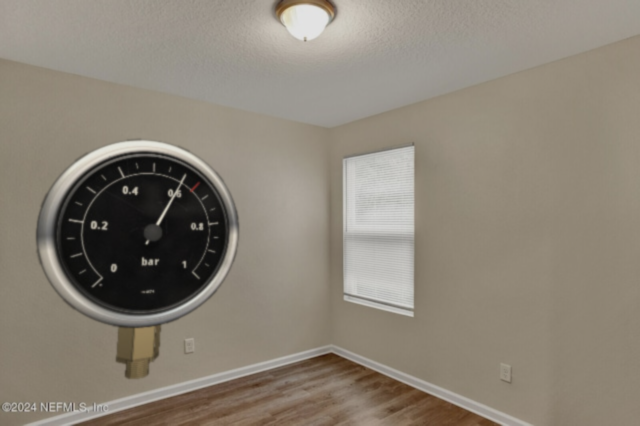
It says 0.6 bar
